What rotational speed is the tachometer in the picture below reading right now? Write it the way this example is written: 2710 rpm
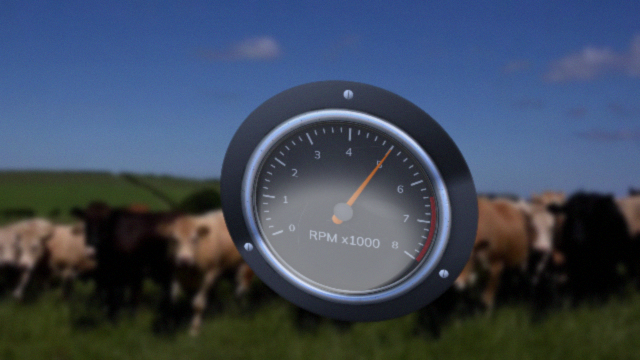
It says 5000 rpm
